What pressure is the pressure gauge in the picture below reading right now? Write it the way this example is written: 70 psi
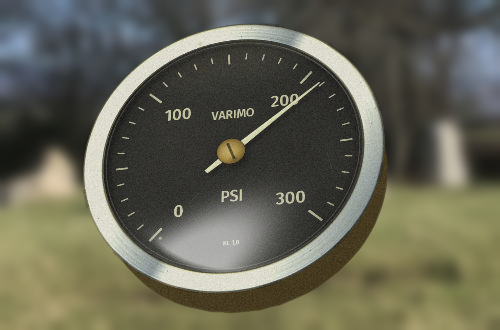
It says 210 psi
